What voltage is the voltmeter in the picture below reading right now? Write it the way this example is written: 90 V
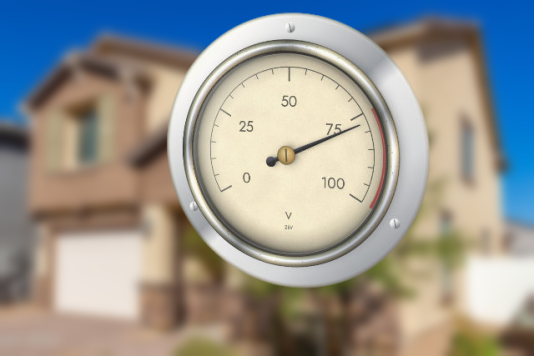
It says 77.5 V
